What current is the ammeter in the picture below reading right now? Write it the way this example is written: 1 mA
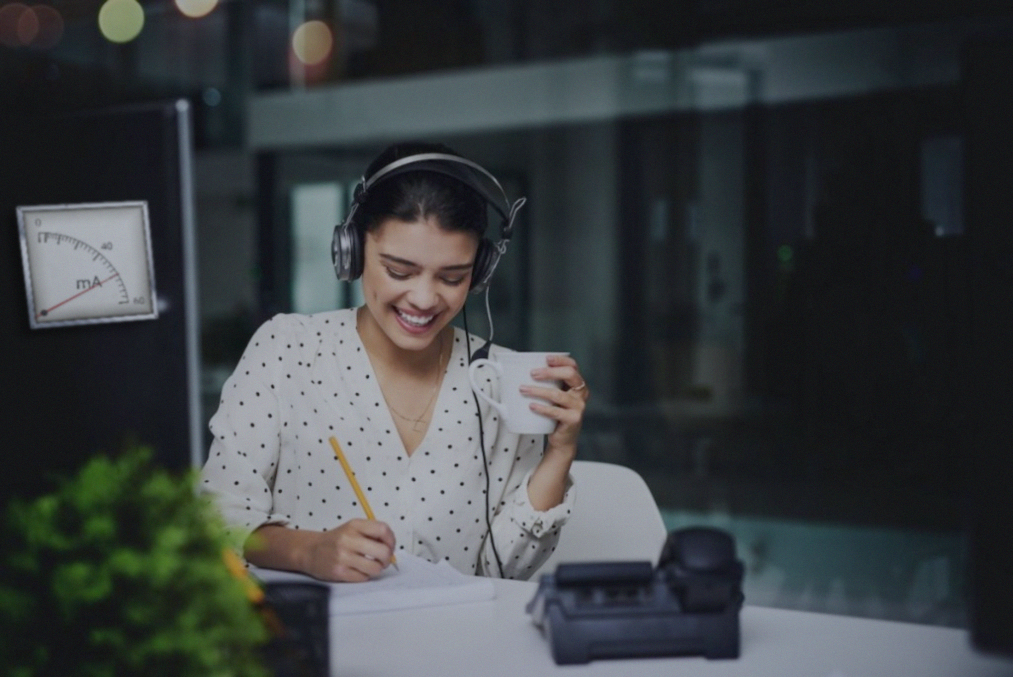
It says 50 mA
